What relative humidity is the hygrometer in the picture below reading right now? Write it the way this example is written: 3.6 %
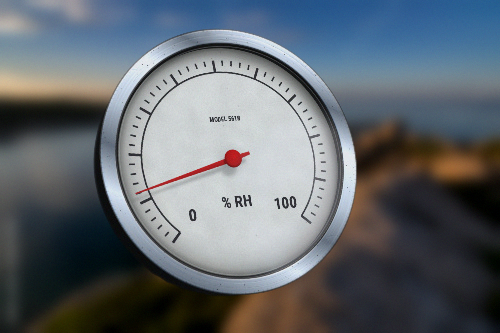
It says 12 %
